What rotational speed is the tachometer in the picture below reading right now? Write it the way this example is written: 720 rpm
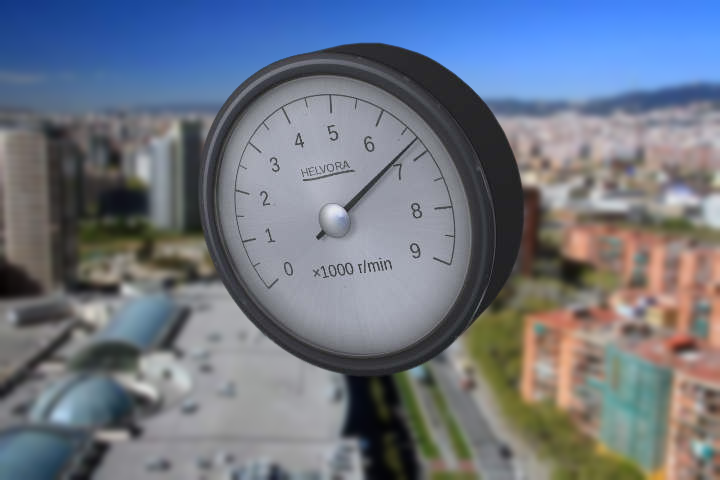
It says 6750 rpm
